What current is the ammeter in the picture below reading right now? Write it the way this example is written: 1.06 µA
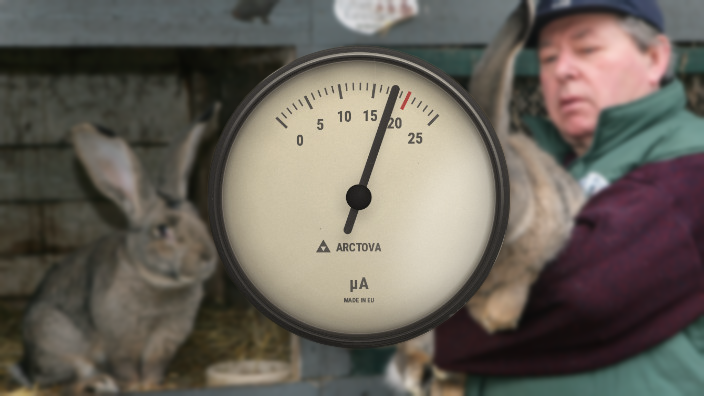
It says 18 µA
